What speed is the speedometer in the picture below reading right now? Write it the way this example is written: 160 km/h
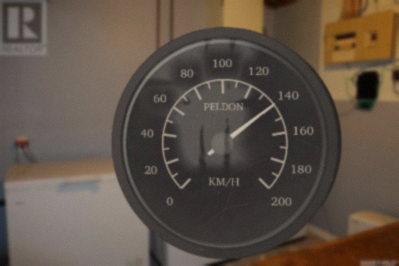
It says 140 km/h
